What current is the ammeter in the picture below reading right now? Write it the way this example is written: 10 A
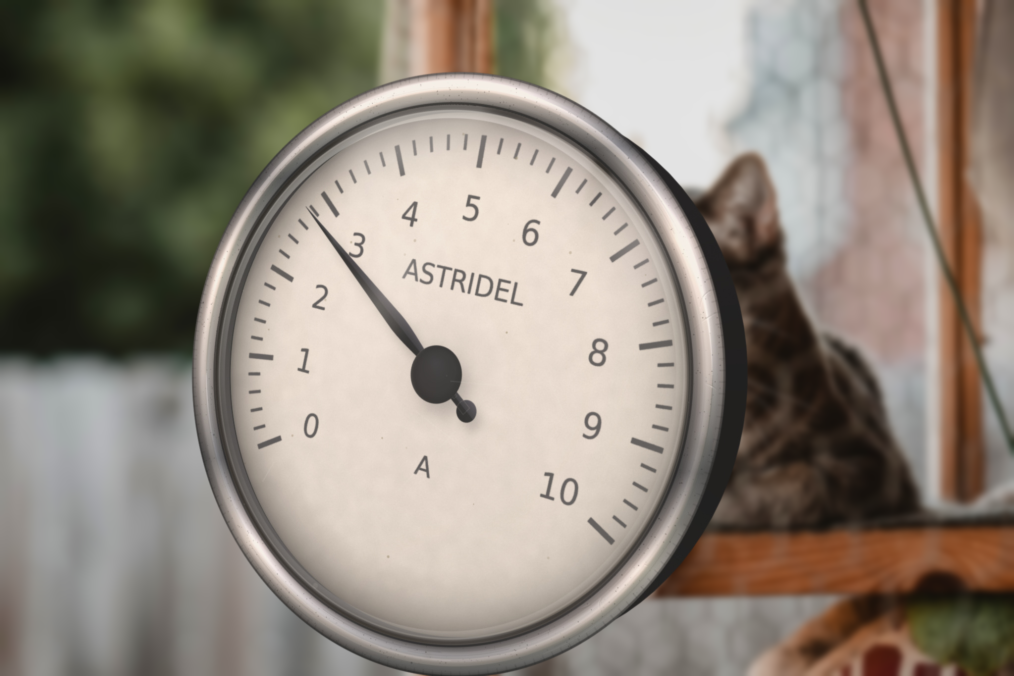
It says 2.8 A
